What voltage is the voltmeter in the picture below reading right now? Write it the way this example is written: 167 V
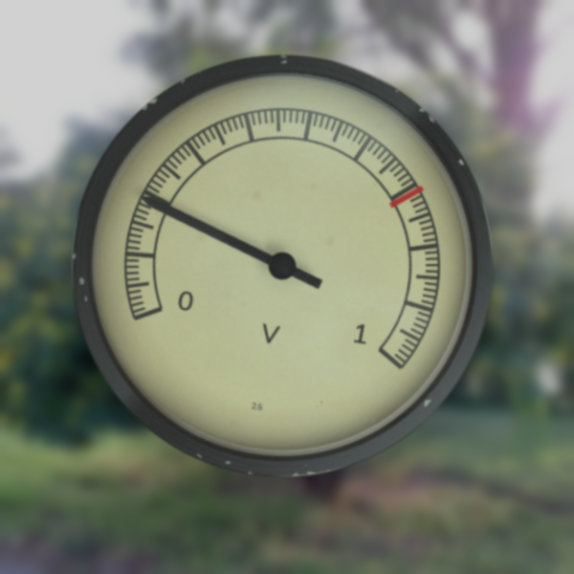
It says 0.19 V
